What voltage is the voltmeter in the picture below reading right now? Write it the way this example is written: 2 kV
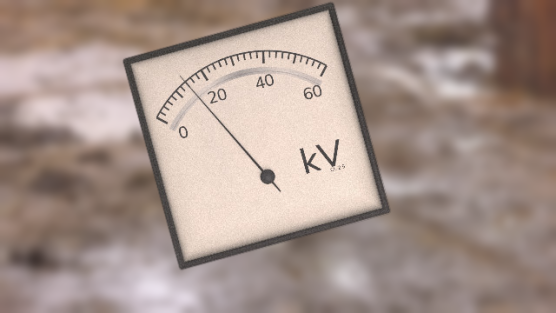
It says 14 kV
